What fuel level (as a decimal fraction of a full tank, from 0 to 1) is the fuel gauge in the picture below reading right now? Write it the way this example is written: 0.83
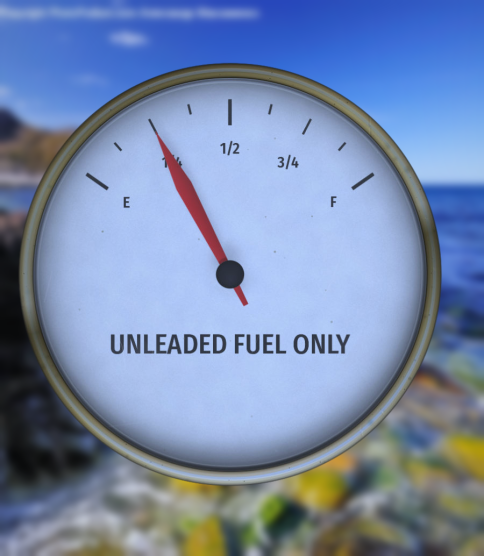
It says 0.25
